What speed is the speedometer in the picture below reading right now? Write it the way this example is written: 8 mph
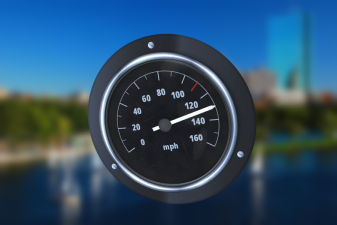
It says 130 mph
